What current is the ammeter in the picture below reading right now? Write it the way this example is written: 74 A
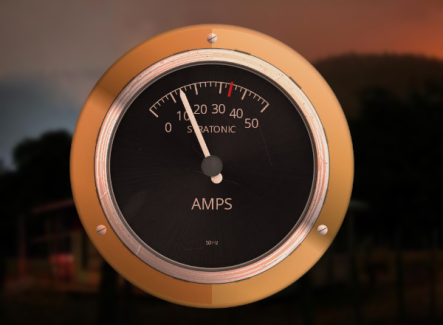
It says 14 A
